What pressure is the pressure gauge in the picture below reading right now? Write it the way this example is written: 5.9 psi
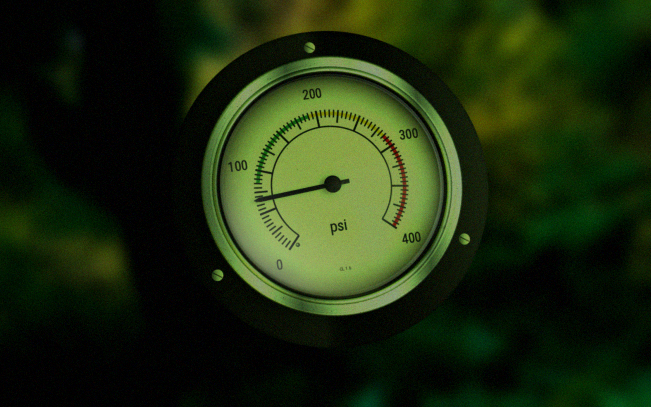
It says 65 psi
